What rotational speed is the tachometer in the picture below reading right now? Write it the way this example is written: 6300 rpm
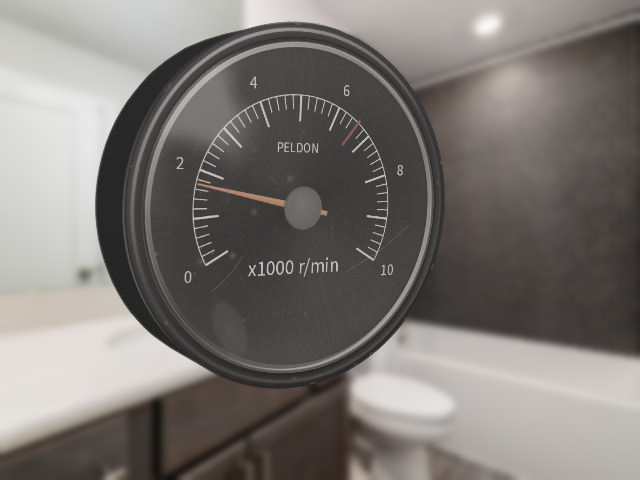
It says 1700 rpm
